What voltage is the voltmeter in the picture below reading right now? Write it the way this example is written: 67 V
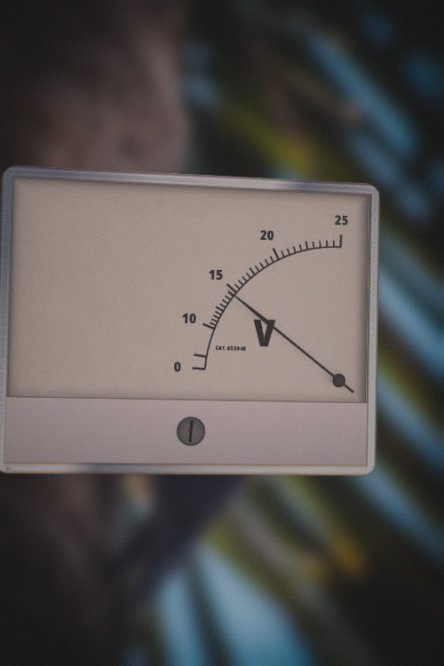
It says 14.5 V
